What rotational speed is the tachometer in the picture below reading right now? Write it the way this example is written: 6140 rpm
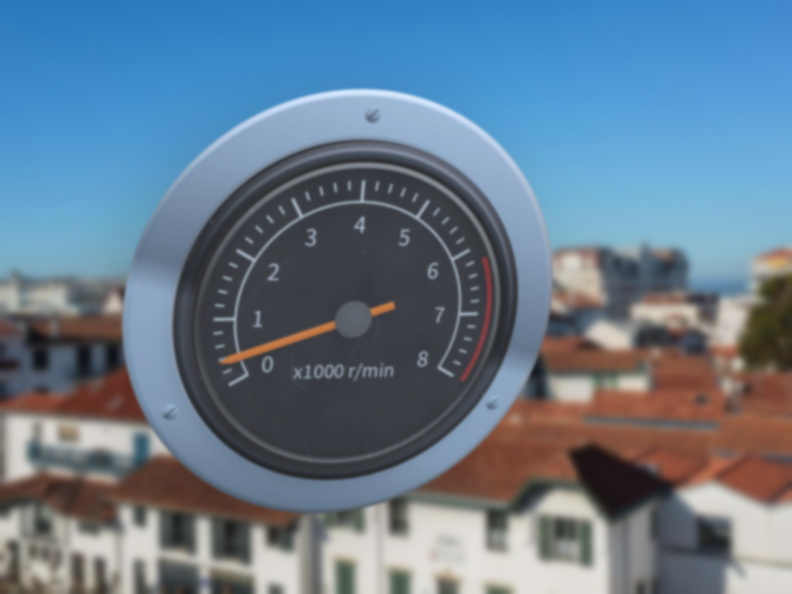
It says 400 rpm
